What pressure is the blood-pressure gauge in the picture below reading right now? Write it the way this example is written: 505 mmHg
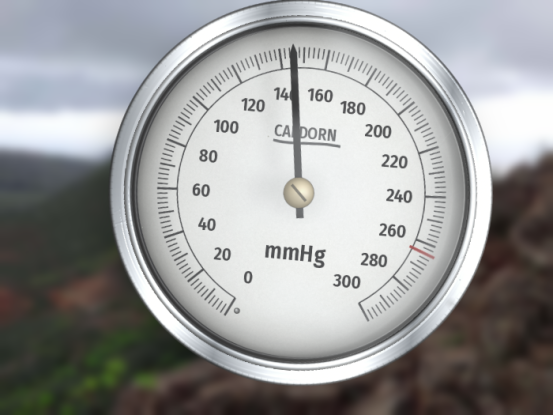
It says 146 mmHg
